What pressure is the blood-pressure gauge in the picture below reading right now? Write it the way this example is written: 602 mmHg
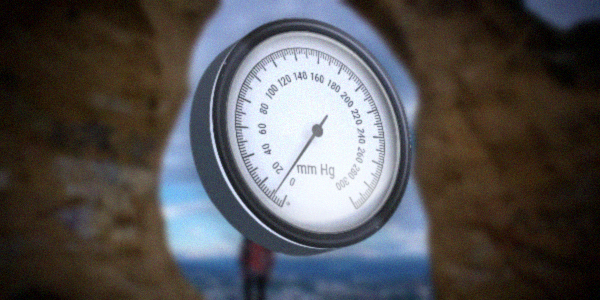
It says 10 mmHg
